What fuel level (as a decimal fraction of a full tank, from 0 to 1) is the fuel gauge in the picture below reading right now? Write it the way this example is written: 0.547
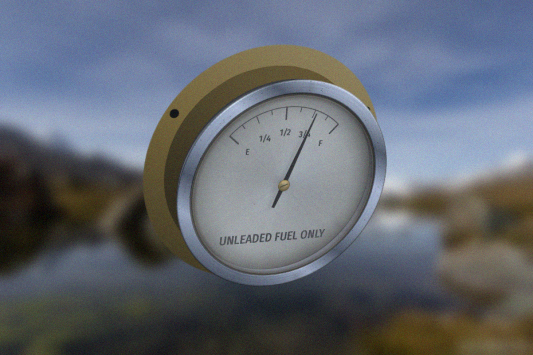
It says 0.75
